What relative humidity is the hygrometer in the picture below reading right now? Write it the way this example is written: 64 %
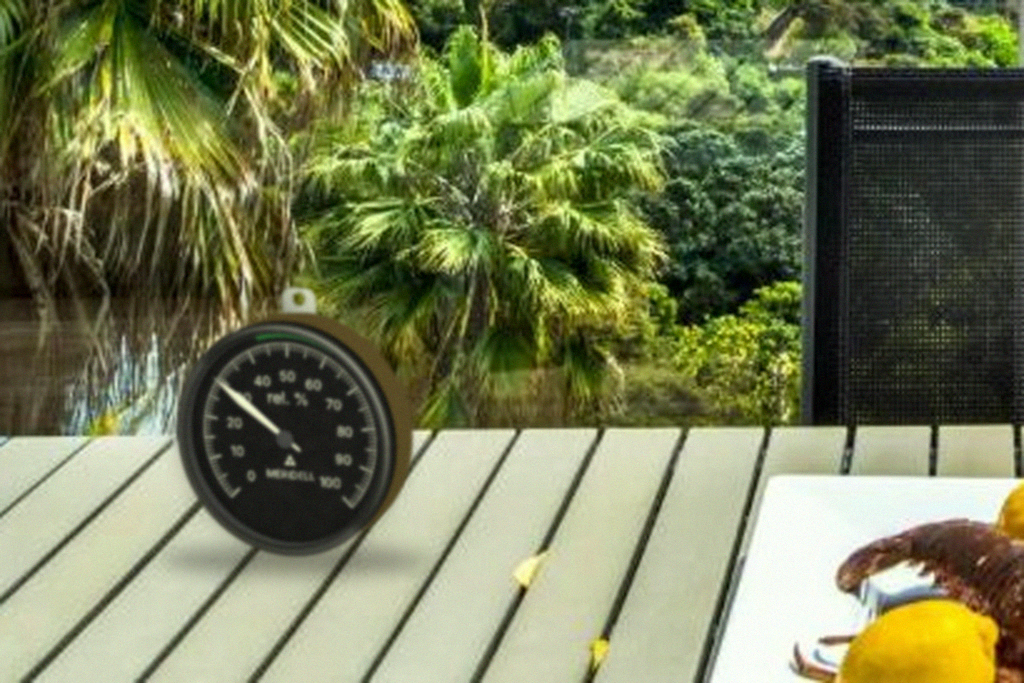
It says 30 %
